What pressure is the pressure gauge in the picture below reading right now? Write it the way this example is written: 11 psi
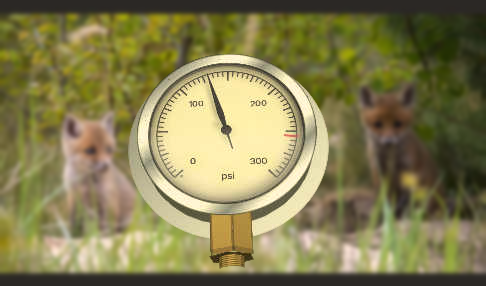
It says 130 psi
